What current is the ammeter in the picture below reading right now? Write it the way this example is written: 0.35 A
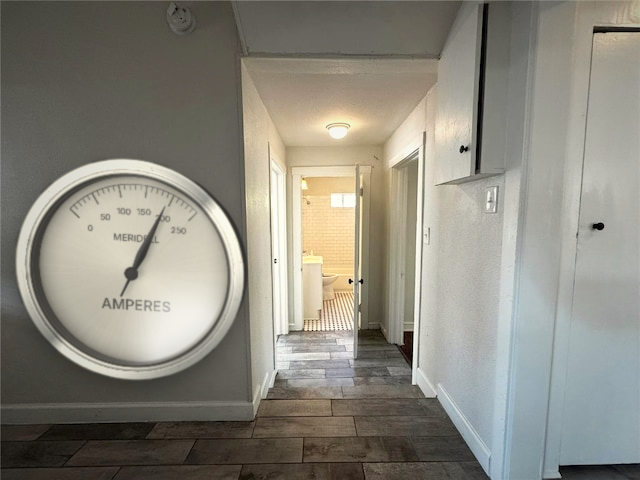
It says 200 A
